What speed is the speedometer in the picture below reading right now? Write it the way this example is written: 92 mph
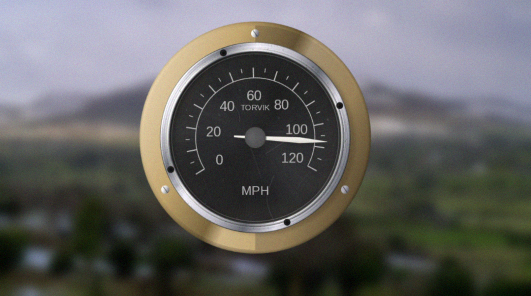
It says 107.5 mph
